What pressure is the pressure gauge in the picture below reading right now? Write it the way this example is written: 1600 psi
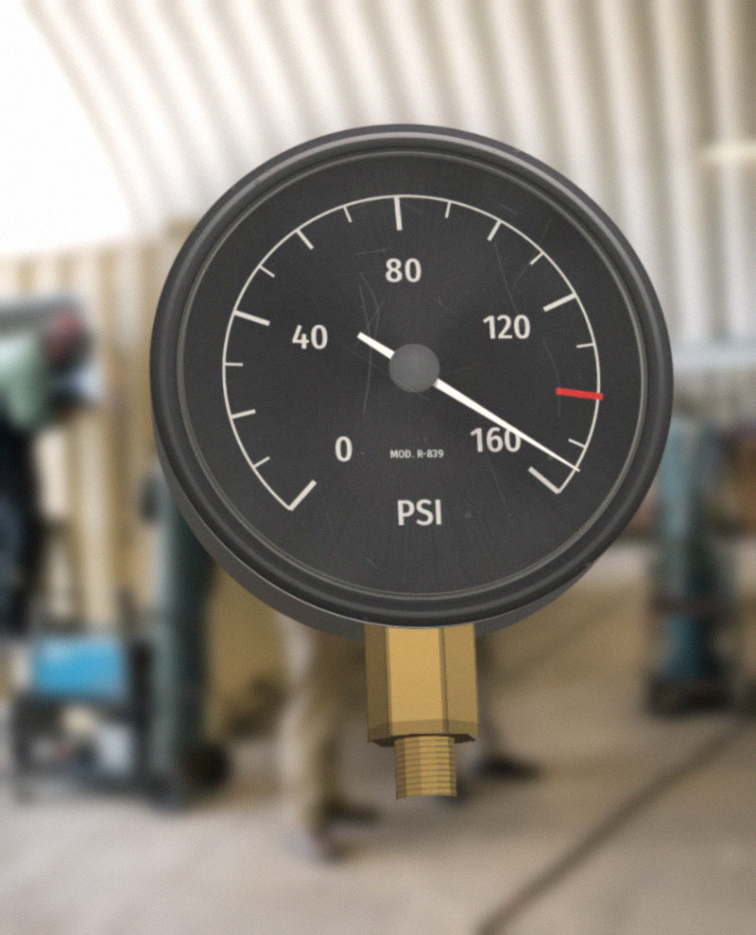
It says 155 psi
